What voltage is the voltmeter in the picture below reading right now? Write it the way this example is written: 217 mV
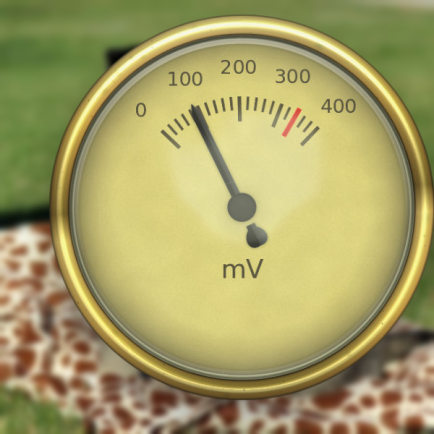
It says 90 mV
